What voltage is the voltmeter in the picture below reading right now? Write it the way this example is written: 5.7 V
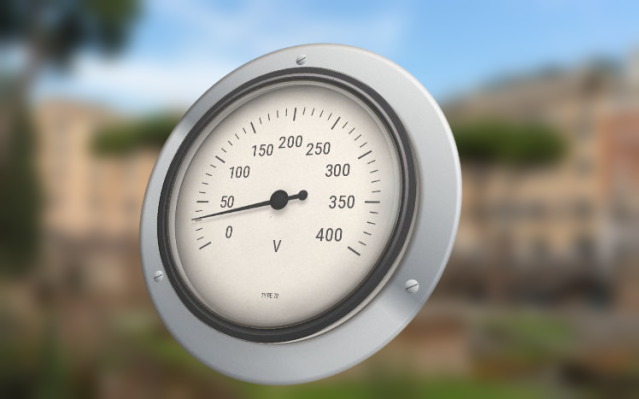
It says 30 V
